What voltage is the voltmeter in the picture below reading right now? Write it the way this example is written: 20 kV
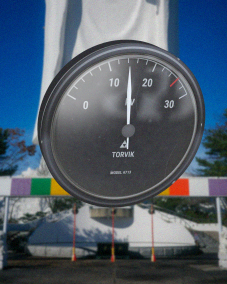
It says 14 kV
